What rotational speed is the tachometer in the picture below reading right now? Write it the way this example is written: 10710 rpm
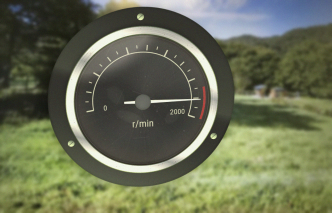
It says 1800 rpm
